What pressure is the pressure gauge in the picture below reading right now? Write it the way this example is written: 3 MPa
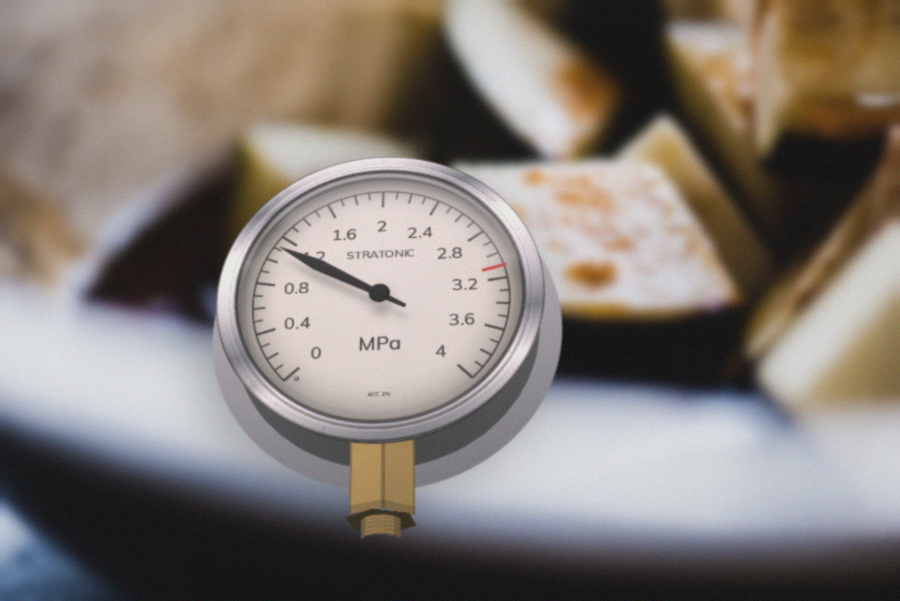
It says 1.1 MPa
